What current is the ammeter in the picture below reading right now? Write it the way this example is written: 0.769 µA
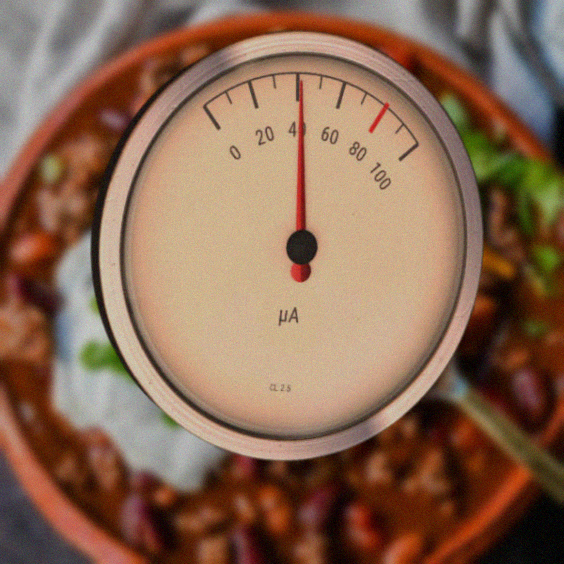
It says 40 µA
